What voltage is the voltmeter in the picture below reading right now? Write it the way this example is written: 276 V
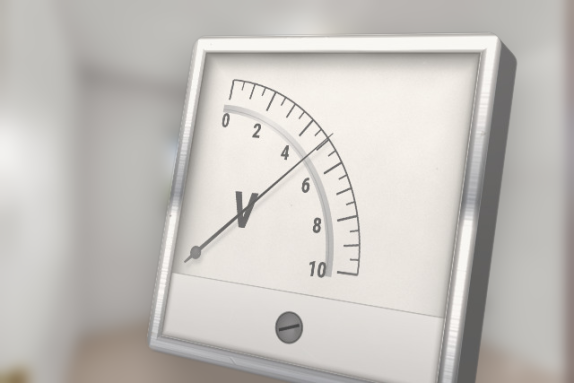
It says 5 V
